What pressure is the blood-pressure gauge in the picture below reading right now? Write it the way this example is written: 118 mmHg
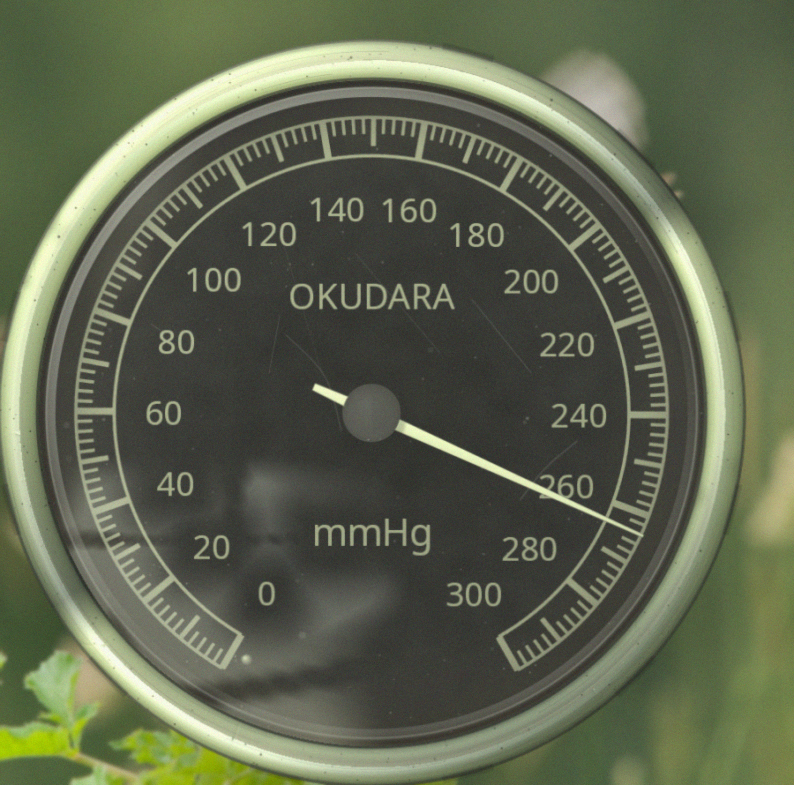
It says 264 mmHg
